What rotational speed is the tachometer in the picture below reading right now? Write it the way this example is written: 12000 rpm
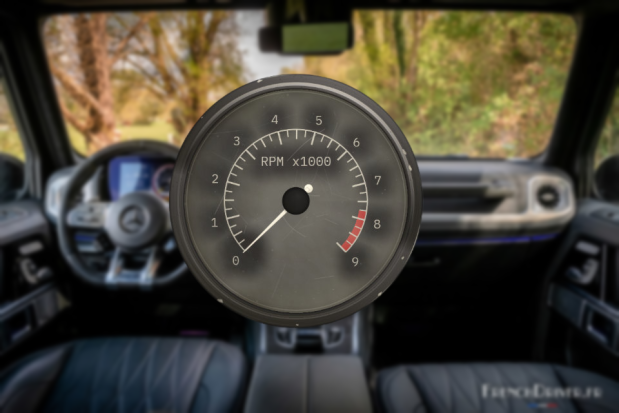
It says 0 rpm
